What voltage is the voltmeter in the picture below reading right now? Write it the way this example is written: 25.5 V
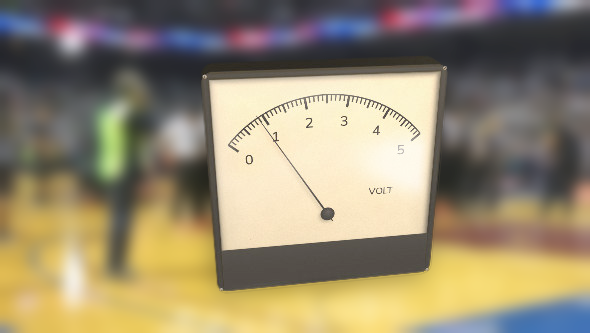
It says 0.9 V
